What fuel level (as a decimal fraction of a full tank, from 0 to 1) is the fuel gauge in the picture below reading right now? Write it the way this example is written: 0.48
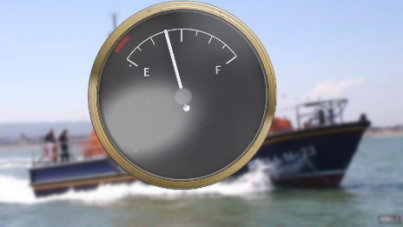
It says 0.375
